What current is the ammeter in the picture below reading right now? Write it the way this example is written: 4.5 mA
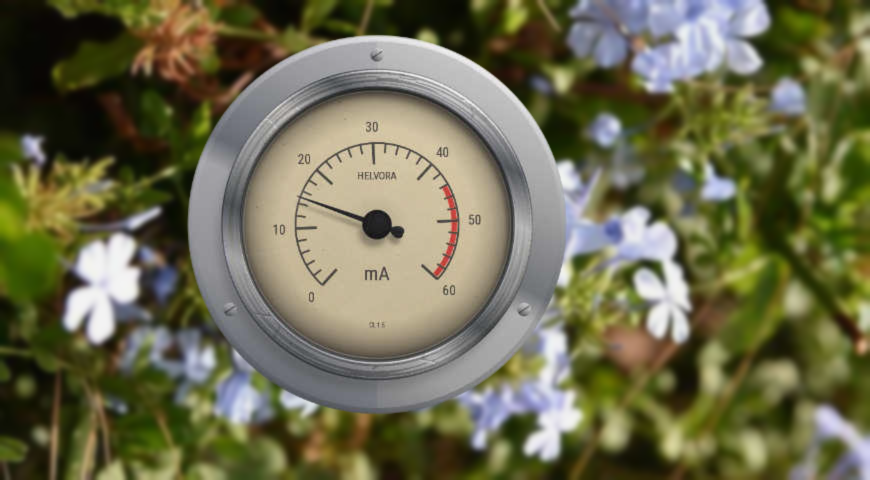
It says 15 mA
